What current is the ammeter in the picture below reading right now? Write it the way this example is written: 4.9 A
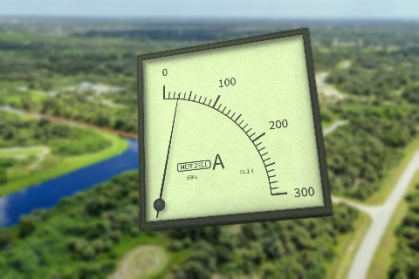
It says 30 A
